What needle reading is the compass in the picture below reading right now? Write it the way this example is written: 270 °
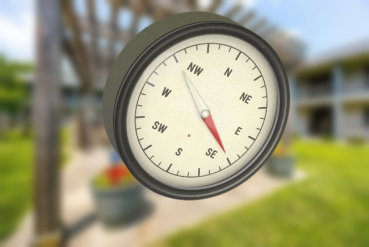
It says 120 °
